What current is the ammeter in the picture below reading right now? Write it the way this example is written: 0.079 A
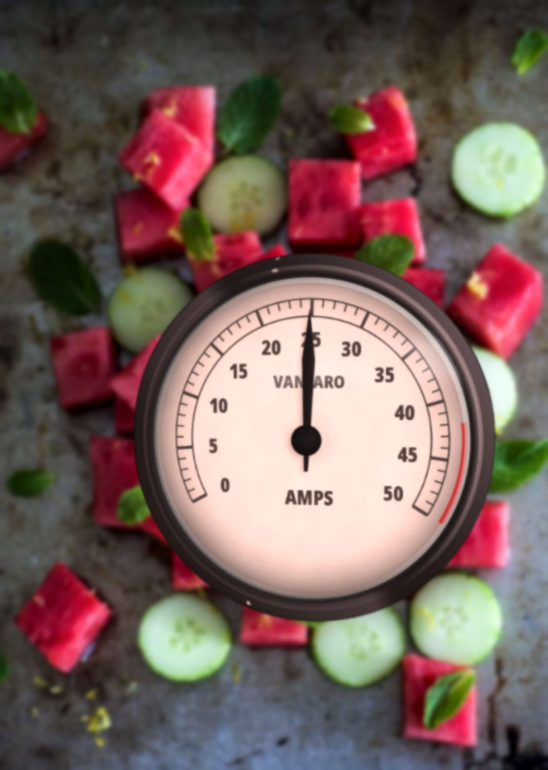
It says 25 A
